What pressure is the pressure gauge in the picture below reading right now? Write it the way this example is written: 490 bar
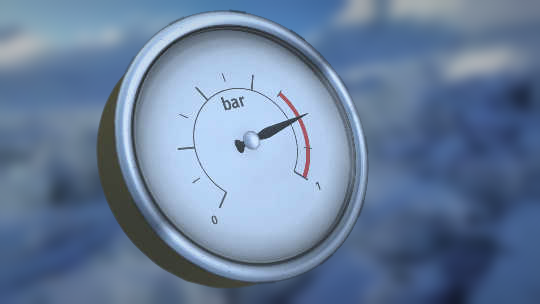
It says 0.8 bar
